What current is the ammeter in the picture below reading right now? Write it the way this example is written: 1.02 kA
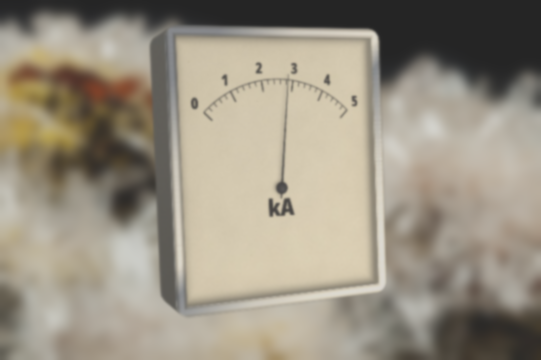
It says 2.8 kA
